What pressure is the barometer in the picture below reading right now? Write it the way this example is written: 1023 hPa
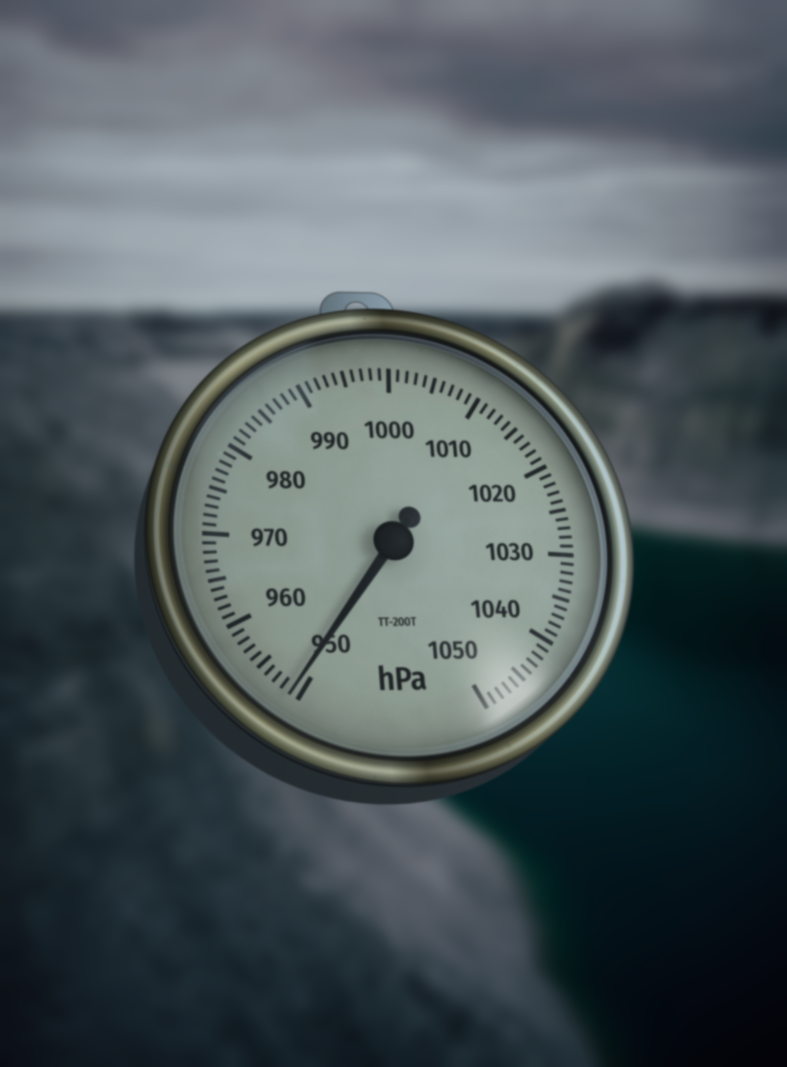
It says 951 hPa
